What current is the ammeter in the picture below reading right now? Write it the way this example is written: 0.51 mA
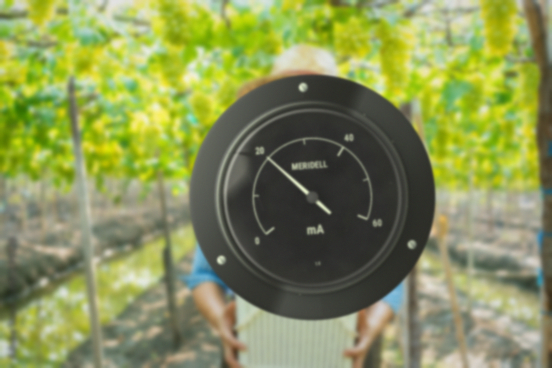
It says 20 mA
